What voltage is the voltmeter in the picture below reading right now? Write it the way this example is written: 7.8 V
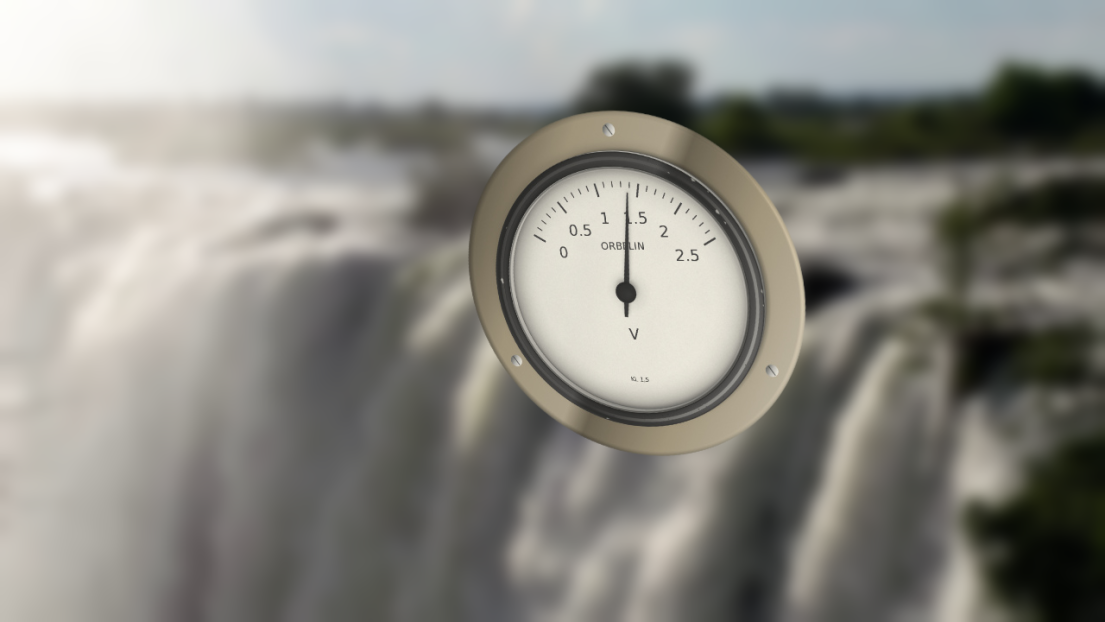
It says 1.4 V
